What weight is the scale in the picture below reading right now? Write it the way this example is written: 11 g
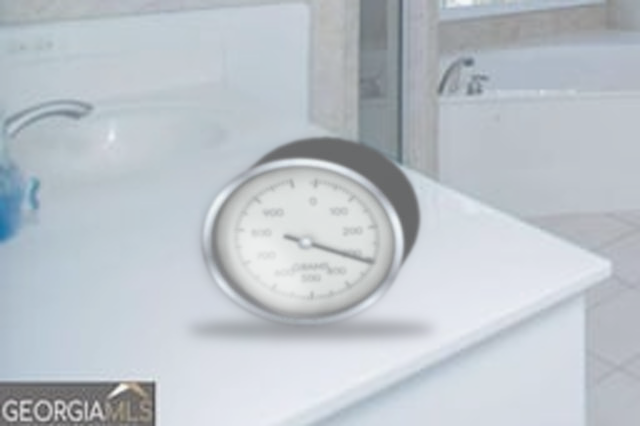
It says 300 g
